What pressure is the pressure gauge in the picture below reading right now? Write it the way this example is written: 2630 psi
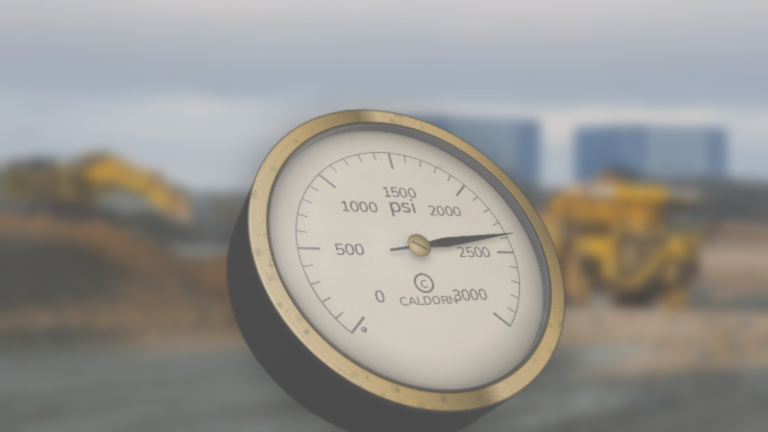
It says 2400 psi
